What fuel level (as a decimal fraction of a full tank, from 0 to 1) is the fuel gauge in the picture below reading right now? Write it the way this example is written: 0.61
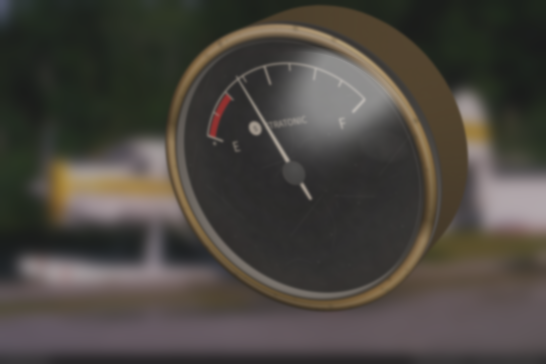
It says 0.375
